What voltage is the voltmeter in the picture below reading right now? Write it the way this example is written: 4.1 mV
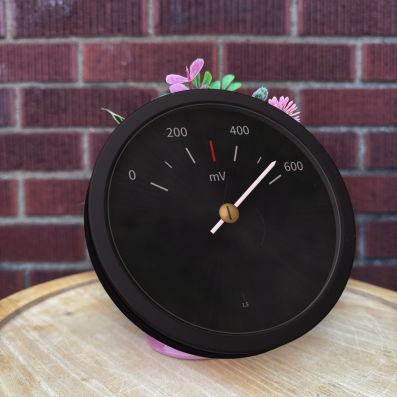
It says 550 mV
